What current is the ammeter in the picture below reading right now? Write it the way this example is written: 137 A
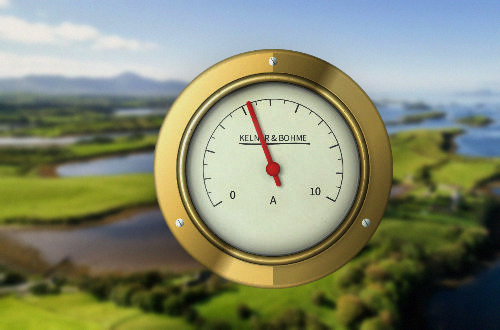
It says 4.25 A
